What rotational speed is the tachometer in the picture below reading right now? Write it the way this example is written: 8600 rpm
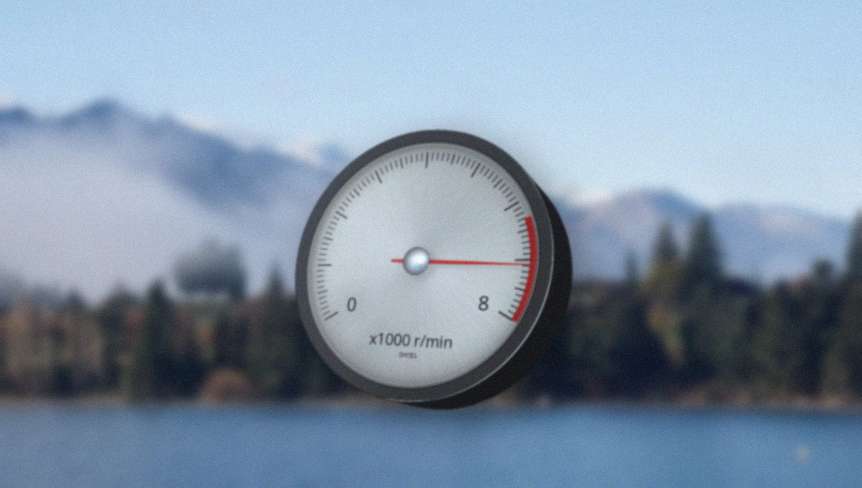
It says 7100 rpm
